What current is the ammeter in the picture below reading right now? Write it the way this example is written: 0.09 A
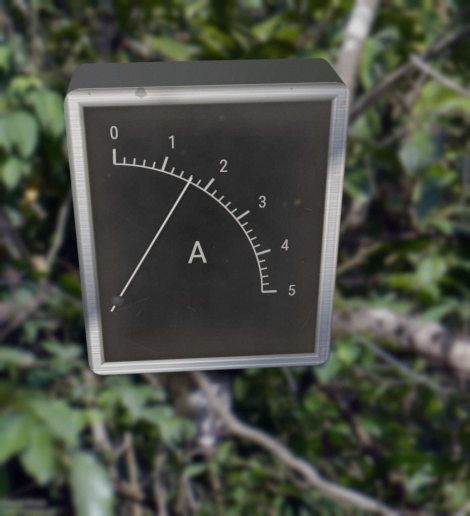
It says 1.6 A
